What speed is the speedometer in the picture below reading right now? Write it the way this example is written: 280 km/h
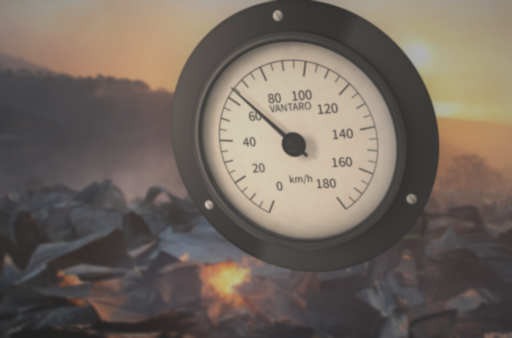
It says 65 km/h
